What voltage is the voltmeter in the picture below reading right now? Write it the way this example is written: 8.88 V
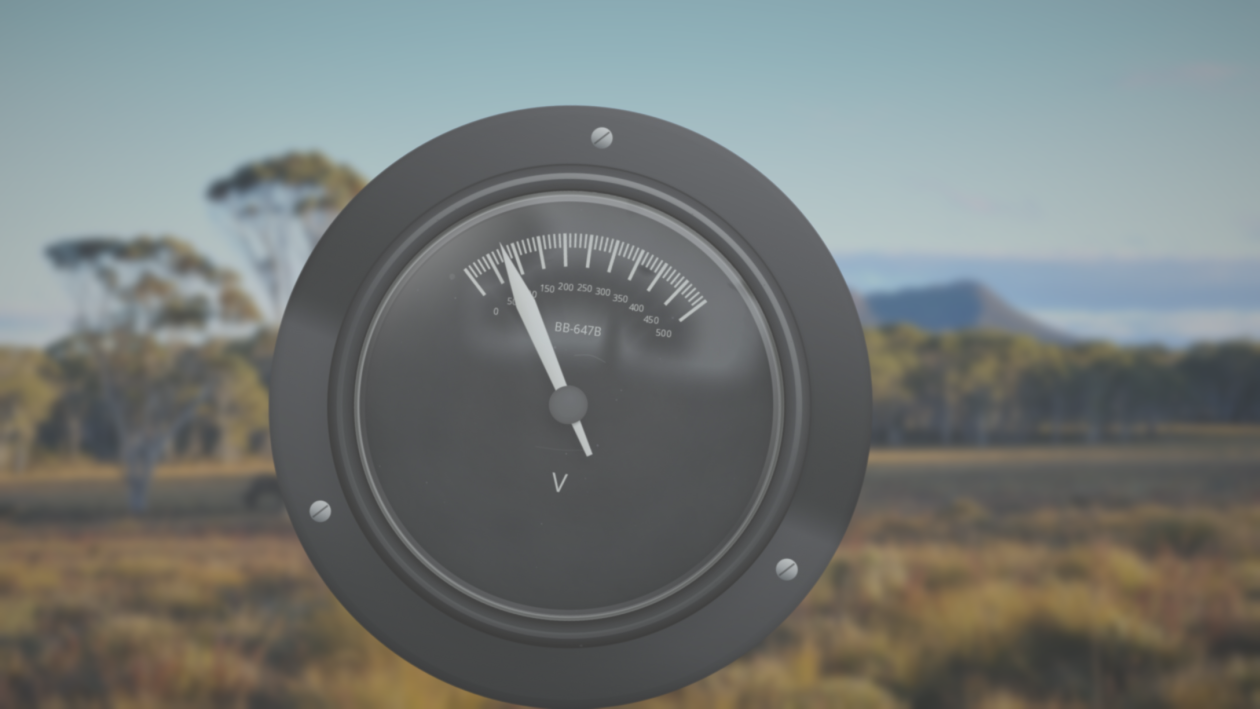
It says 80 V
